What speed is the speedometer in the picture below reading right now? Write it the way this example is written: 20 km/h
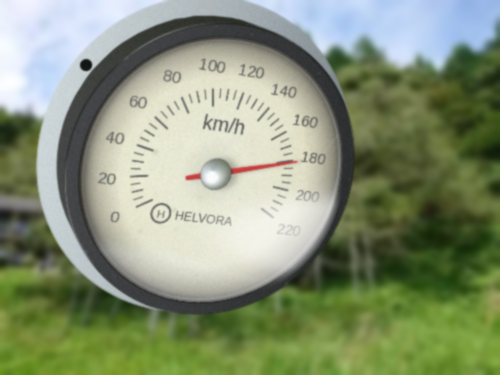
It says 180 km/h
